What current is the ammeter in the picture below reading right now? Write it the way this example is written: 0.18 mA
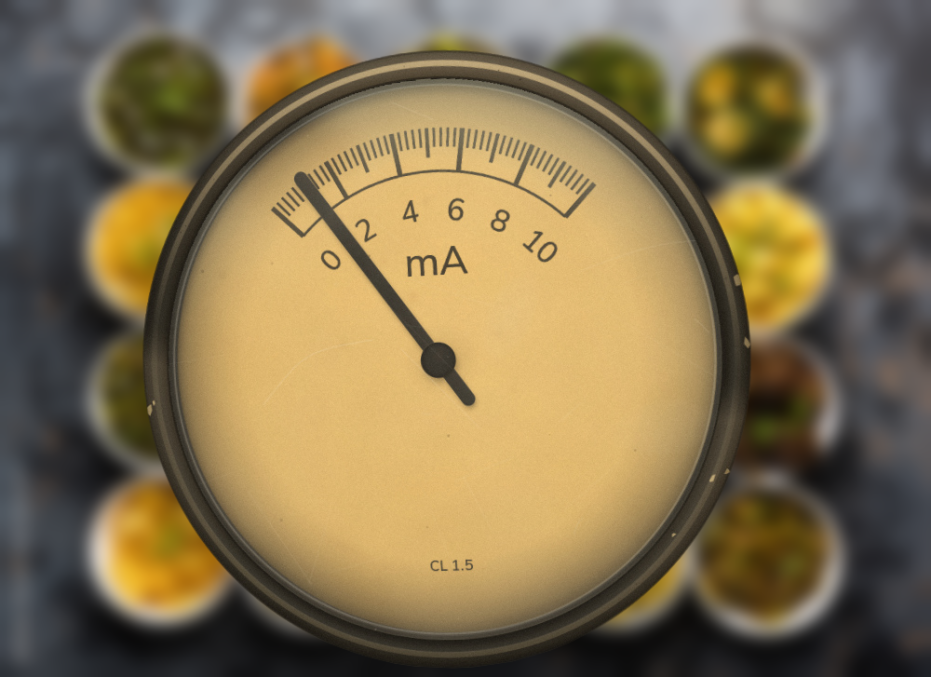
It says 1.2 mA
